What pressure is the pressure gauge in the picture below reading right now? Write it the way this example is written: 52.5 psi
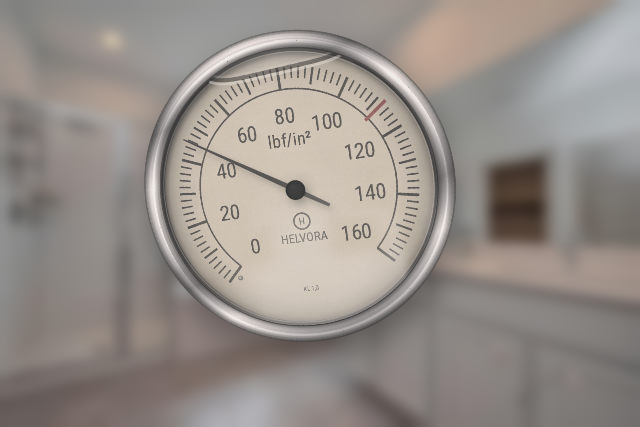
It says 46 psi
